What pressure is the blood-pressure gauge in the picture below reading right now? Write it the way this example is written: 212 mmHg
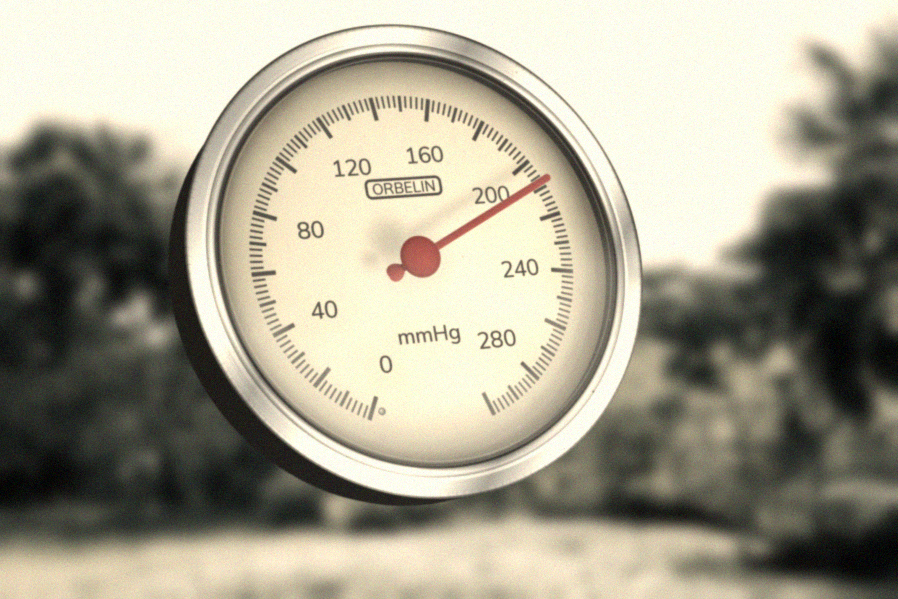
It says 208 mmHg
